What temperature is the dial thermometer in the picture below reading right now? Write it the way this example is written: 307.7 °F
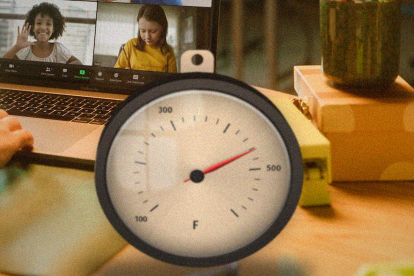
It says 460 °F
